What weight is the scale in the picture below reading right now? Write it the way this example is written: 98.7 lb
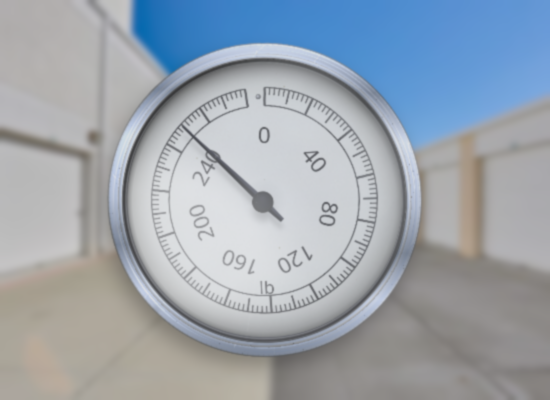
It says 250 lb
